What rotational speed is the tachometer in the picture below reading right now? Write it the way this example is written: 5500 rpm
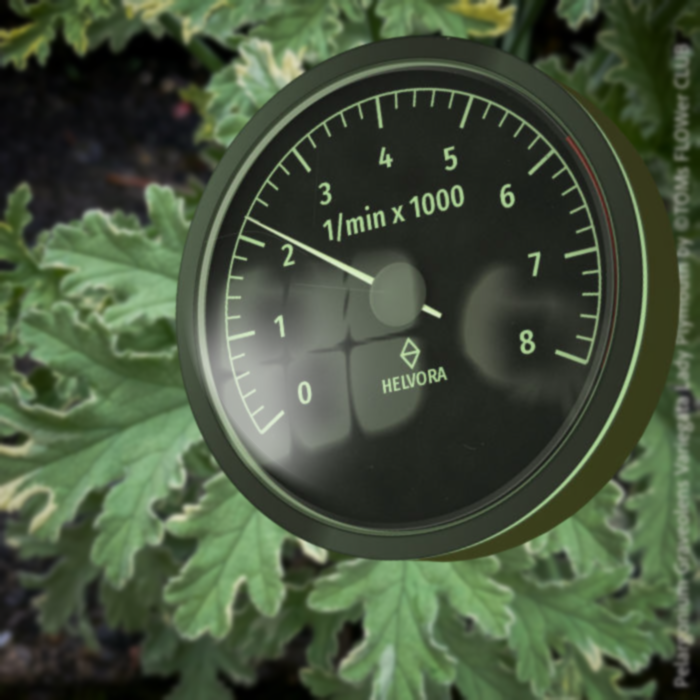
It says 2200 rpm
